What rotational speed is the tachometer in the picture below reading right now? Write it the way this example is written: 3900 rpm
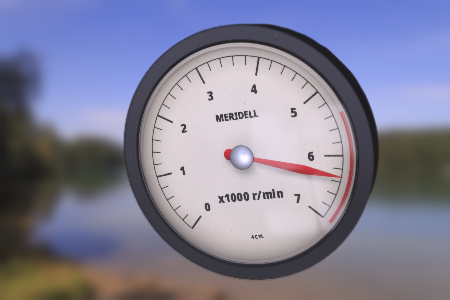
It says 6300 rpm
